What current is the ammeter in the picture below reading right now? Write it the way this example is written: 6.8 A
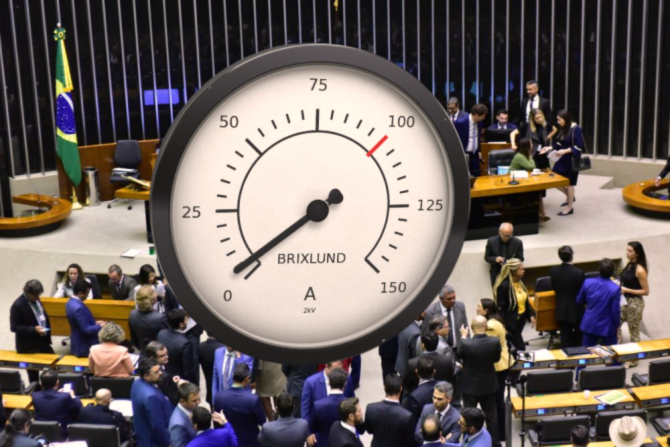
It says 5 A
